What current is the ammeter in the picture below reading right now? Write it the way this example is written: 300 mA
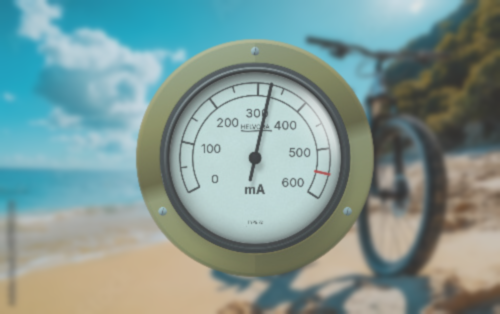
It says 325 mA
